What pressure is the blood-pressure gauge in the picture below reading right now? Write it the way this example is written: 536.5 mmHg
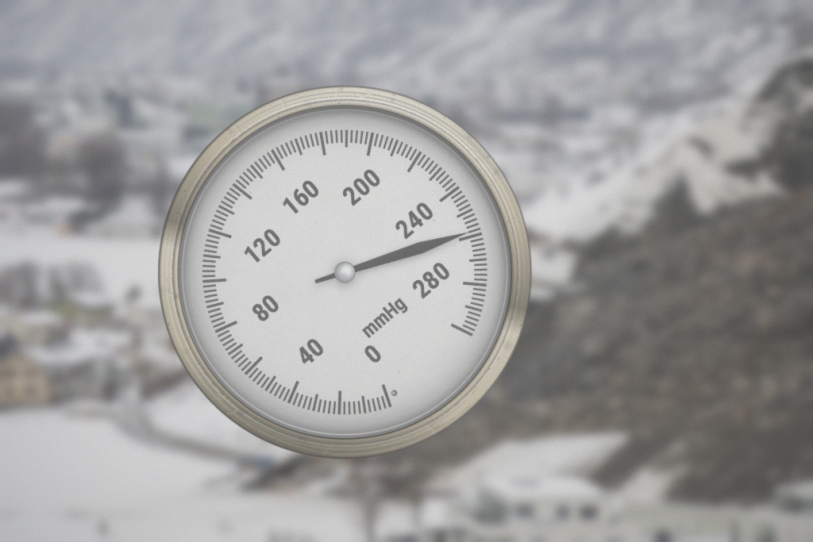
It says 258 mmHg
